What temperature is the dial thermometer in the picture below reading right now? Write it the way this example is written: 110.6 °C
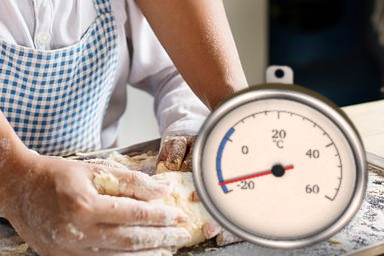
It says -16 °C
